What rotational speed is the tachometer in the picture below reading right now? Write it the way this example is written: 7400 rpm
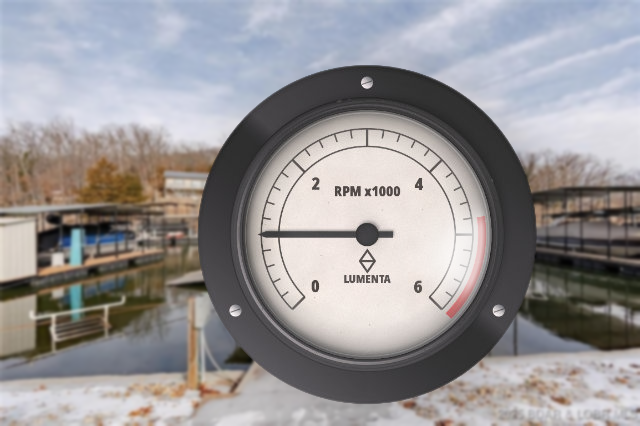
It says 1000 rpm
